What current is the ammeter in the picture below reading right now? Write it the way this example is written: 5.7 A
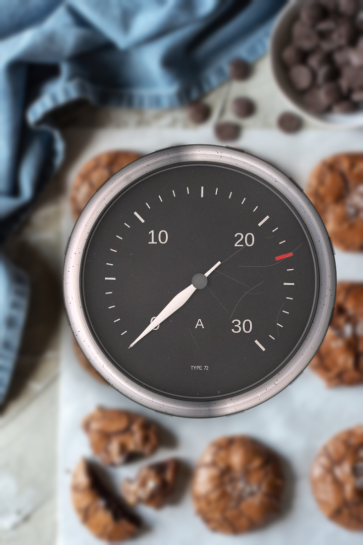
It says 0 A
